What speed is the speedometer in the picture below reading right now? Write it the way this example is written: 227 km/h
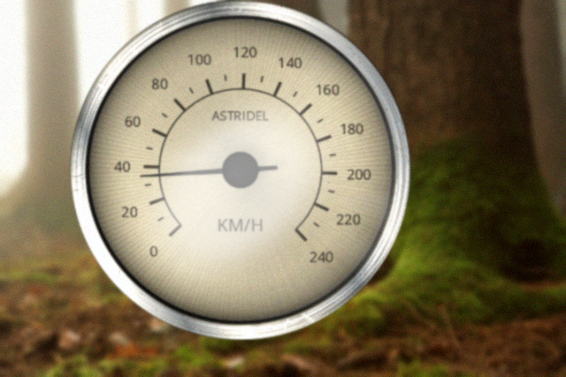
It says 35 km/h
